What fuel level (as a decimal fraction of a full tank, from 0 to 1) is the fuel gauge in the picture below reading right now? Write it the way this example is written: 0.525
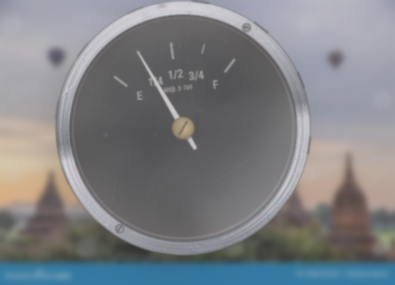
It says 0.25
